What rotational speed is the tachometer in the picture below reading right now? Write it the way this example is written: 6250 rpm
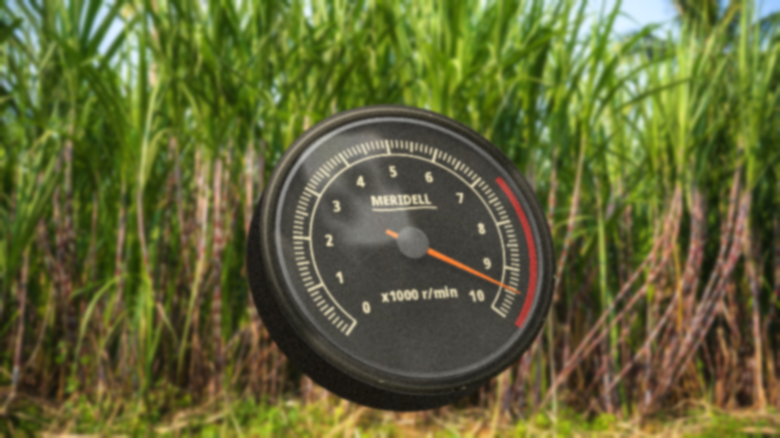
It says 9500 rpm
